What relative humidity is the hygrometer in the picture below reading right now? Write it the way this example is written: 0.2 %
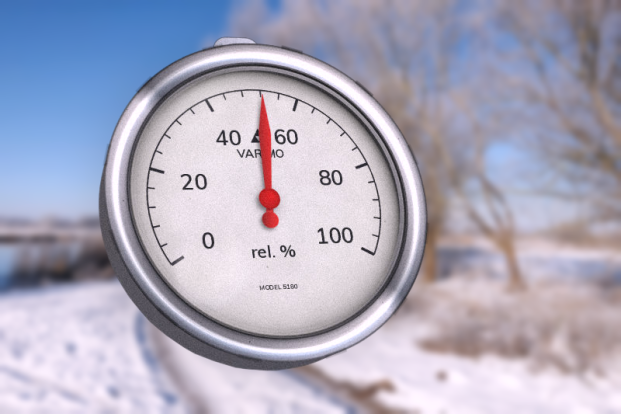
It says 52 %
